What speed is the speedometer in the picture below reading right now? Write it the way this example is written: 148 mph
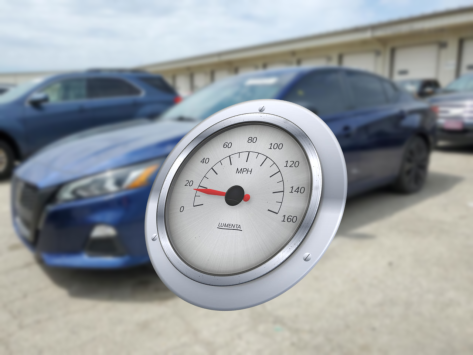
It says 15 mph
